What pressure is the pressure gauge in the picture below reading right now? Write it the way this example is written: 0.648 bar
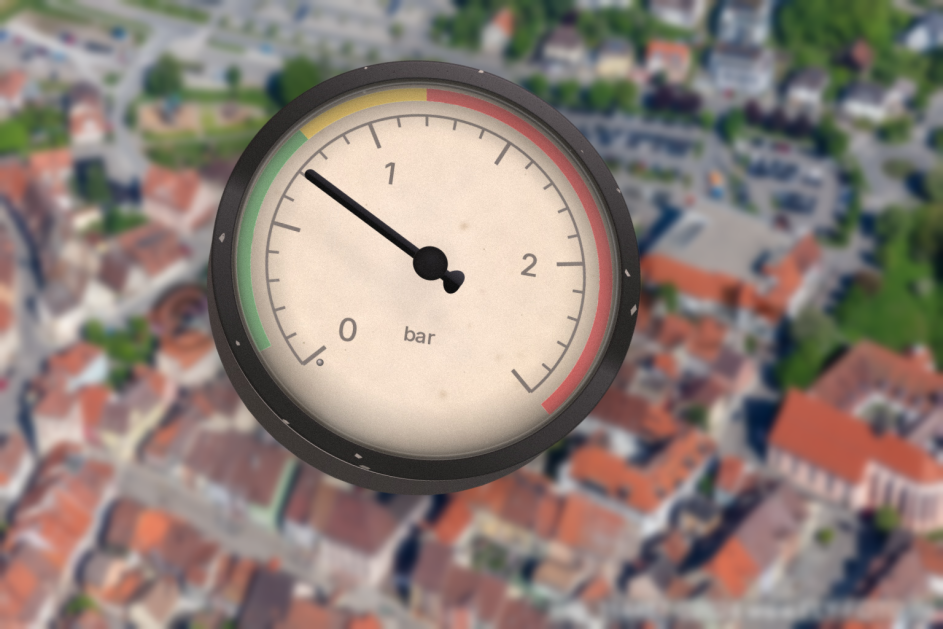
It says 0.7 bar
